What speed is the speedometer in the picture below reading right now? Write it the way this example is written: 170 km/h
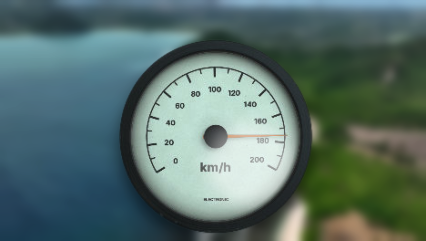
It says 175 km/h
